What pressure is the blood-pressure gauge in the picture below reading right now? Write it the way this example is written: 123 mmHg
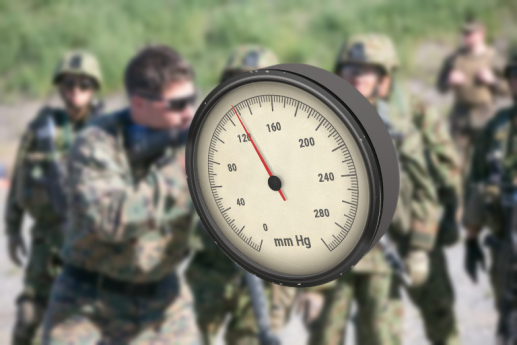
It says 130 mmHg
